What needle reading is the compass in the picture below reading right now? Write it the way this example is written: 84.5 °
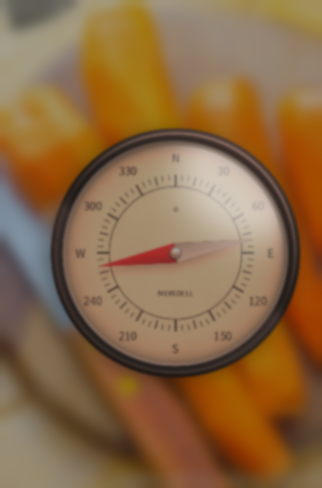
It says 260 °
